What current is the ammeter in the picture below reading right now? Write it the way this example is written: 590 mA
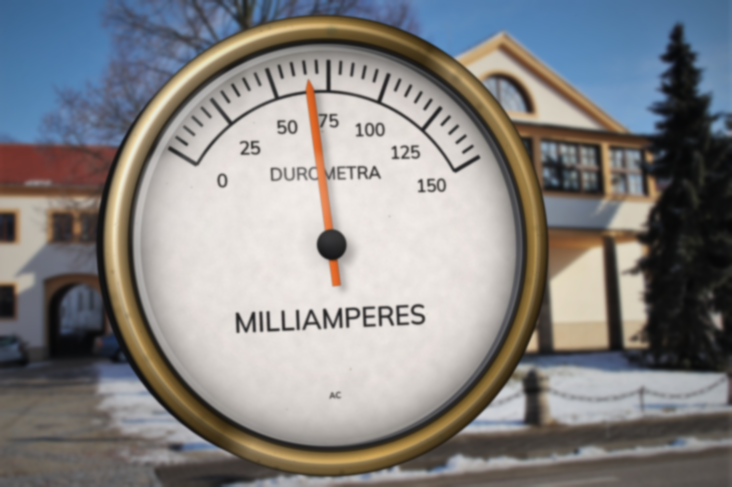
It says 65 mA
